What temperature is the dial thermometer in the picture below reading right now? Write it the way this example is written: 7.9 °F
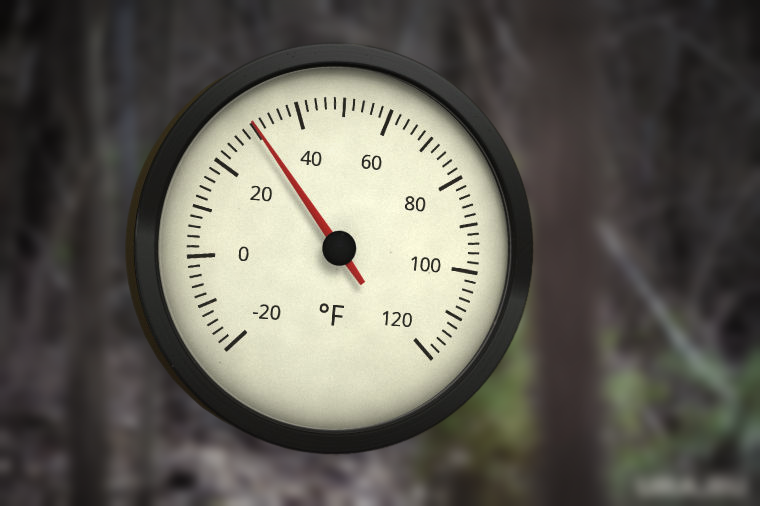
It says 30 °F
